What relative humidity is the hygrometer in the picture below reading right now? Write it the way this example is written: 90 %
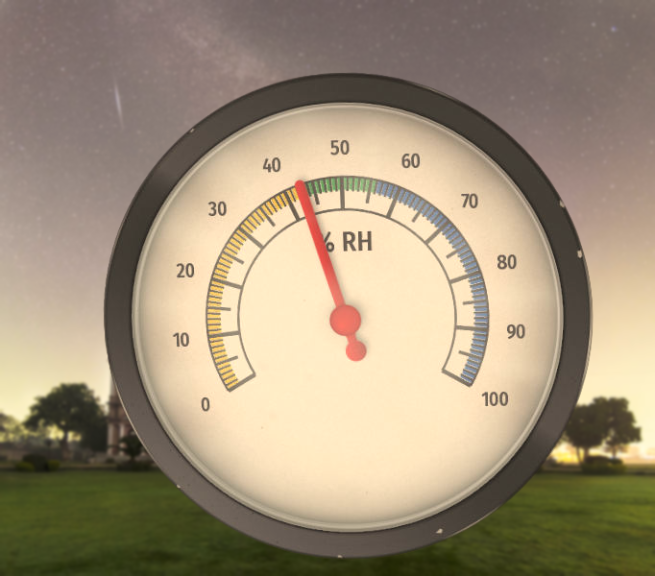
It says 43 %
